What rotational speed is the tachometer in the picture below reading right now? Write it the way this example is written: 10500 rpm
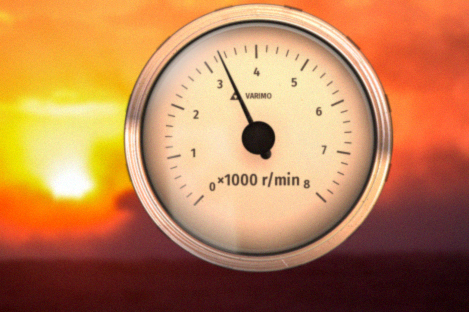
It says 3300 rpm
